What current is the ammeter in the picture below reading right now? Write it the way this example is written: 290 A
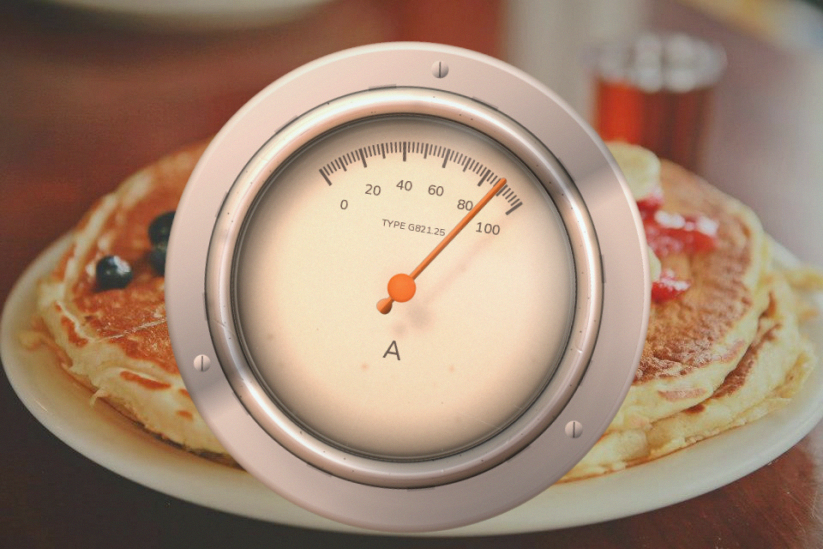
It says 88 A
